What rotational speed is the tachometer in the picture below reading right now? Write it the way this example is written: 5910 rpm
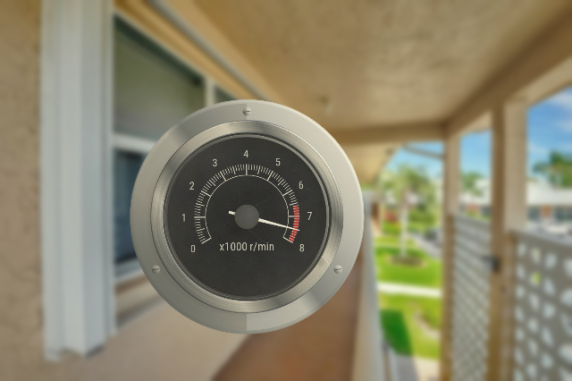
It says 7500 rpm
